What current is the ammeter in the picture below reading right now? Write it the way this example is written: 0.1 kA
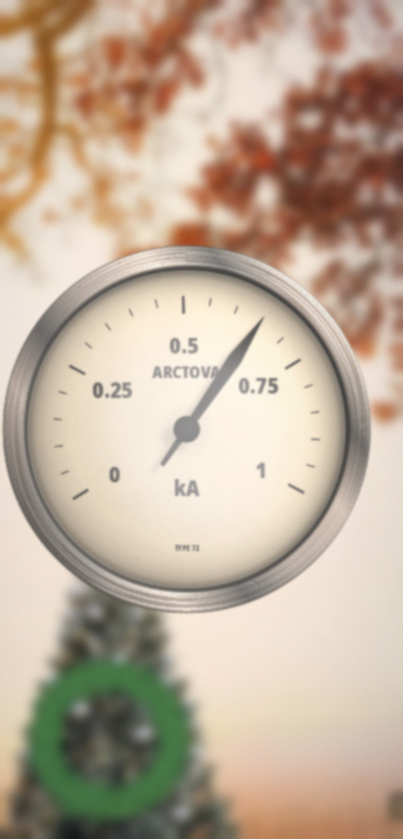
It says 0.65 kA
